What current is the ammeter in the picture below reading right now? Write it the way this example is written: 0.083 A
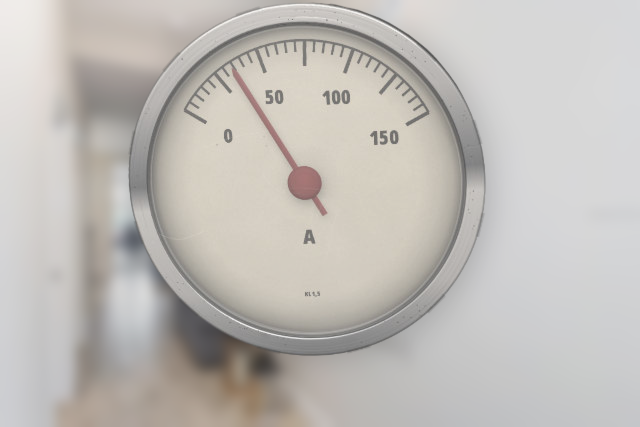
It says 35 A
